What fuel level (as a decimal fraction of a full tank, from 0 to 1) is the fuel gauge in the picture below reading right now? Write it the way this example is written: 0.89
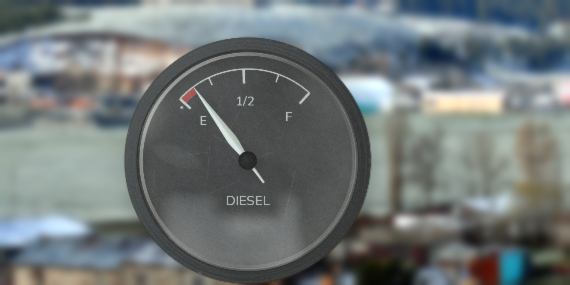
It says 0.125
